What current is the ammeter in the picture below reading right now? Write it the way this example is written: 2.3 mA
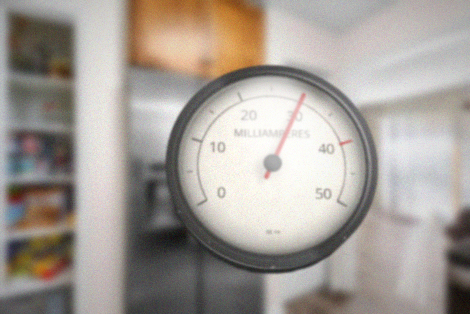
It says 30 mA
